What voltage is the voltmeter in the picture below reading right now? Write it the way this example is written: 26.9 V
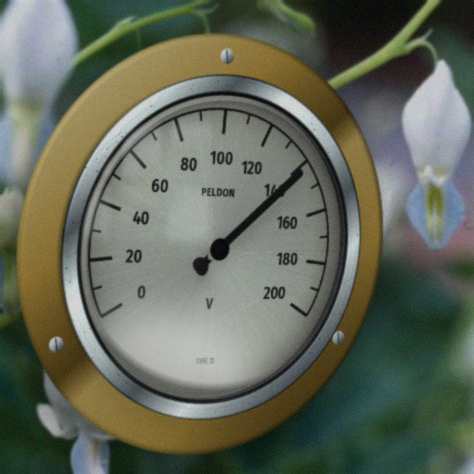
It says 140 V
